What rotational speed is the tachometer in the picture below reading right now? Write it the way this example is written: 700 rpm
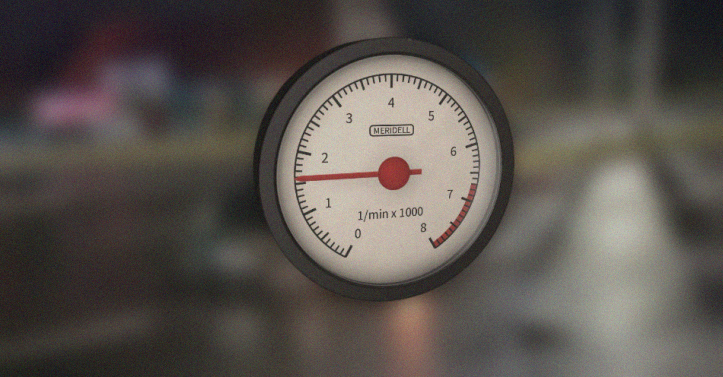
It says 1600 rpm
